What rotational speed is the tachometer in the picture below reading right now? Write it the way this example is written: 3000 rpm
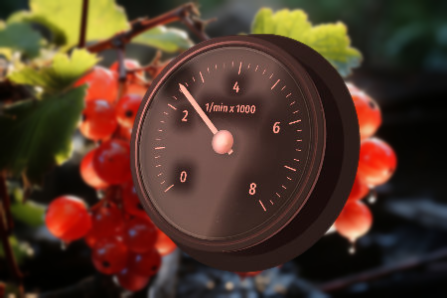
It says 2500 rpm
